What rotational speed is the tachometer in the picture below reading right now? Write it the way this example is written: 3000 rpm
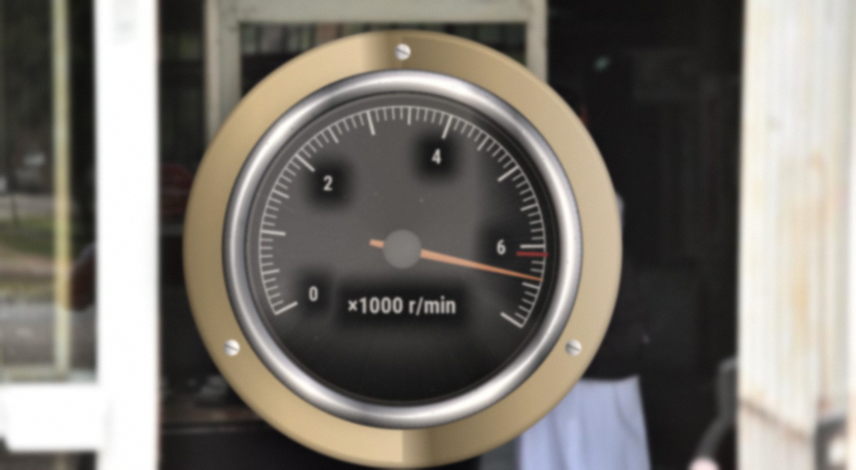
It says 6400 rpm
